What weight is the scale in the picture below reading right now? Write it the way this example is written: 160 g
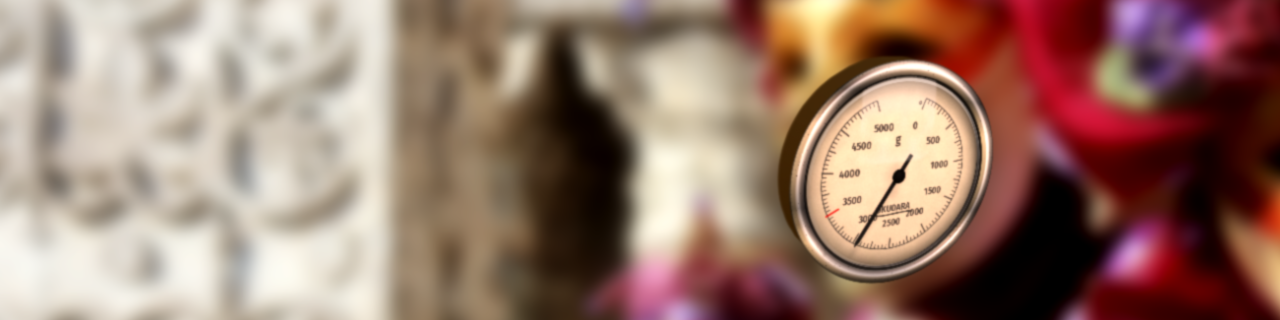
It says 3000 g
